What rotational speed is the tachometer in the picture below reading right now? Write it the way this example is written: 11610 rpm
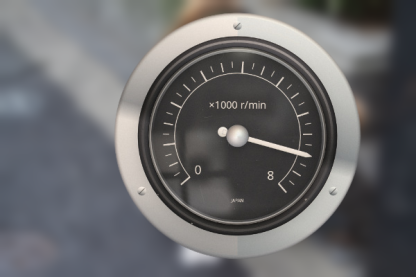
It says 7000 rpm
